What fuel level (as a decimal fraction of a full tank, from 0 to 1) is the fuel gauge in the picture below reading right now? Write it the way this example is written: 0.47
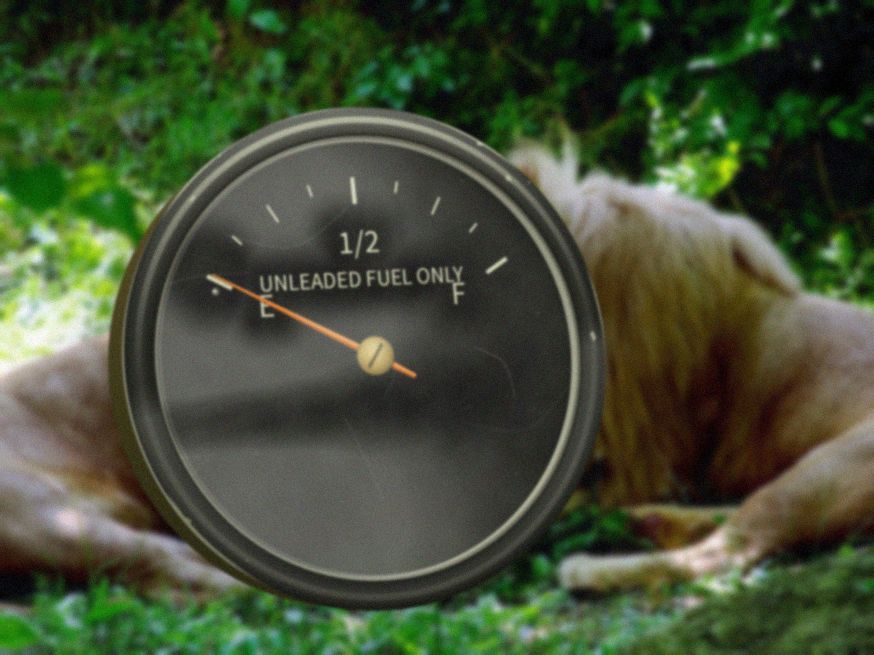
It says 0
